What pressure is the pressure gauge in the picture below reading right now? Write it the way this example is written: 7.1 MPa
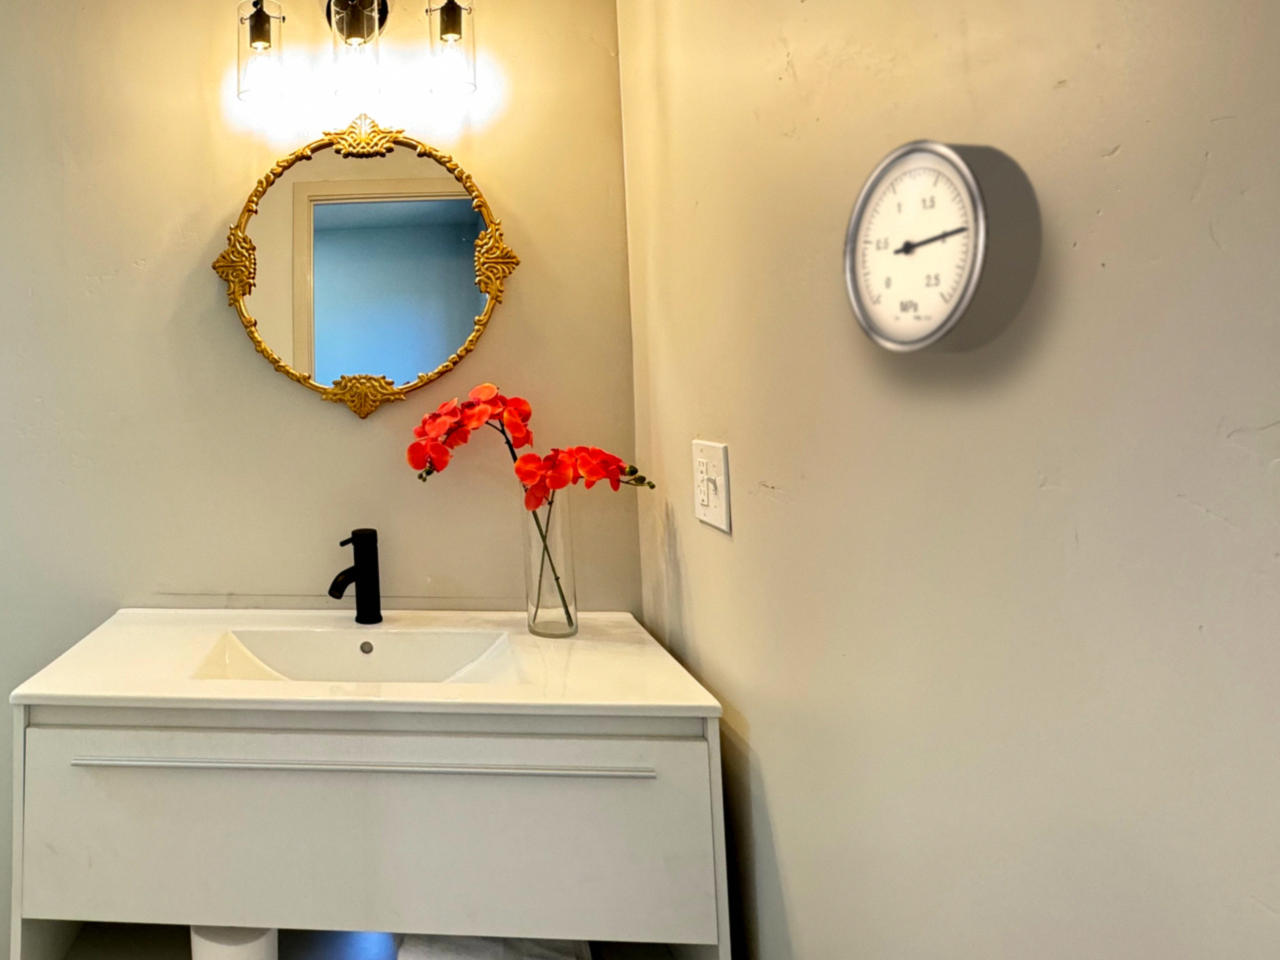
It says 2 MPa
